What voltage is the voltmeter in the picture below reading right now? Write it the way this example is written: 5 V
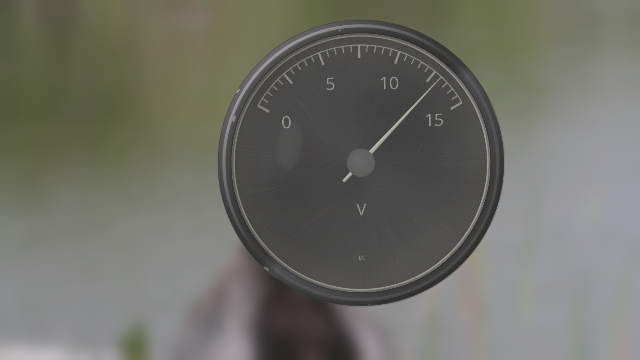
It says 13 V
